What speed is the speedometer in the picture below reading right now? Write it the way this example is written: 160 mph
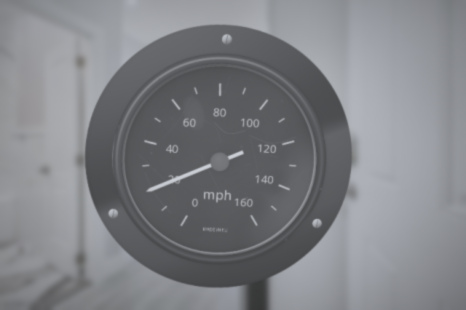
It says 20 mph
